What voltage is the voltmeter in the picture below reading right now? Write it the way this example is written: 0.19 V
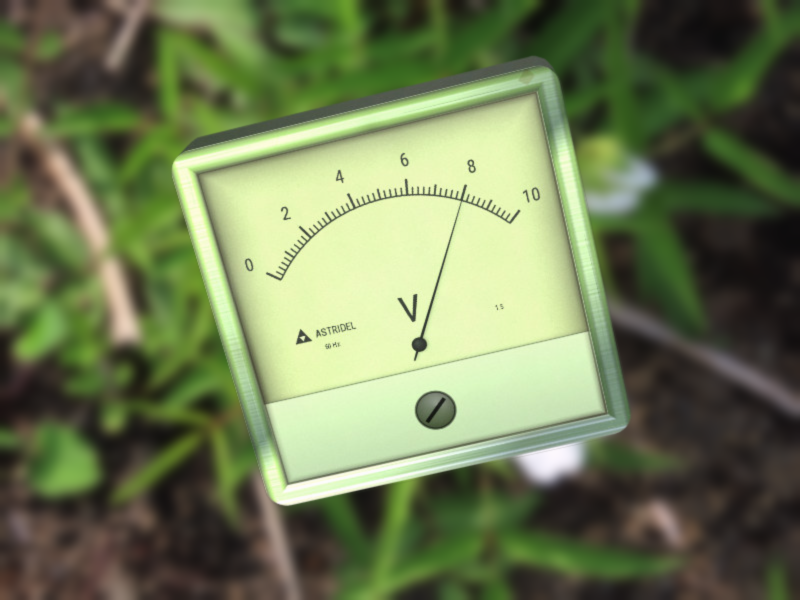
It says 8 V
